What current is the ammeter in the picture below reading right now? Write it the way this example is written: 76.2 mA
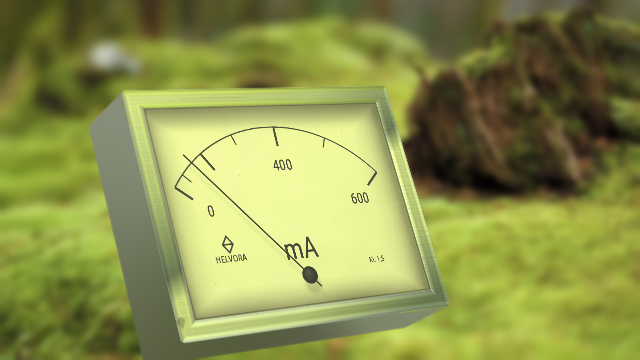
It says 150 mA
